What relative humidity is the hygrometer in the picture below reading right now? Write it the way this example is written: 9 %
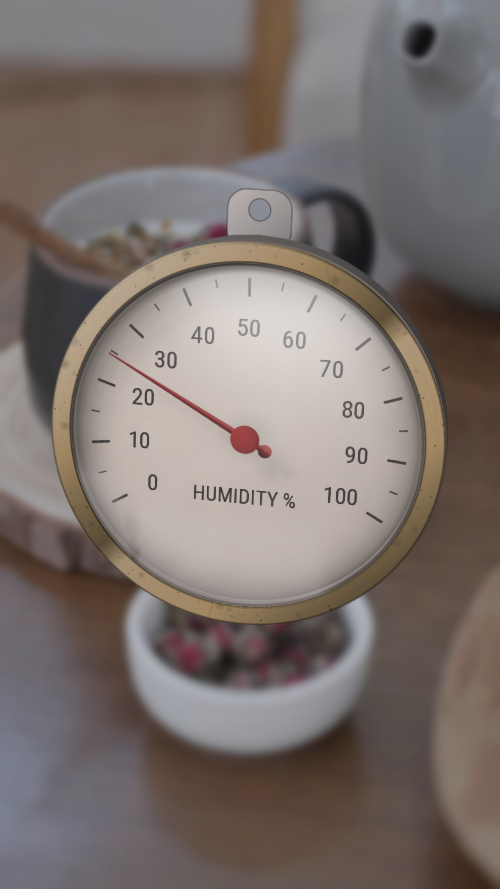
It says 25 %
